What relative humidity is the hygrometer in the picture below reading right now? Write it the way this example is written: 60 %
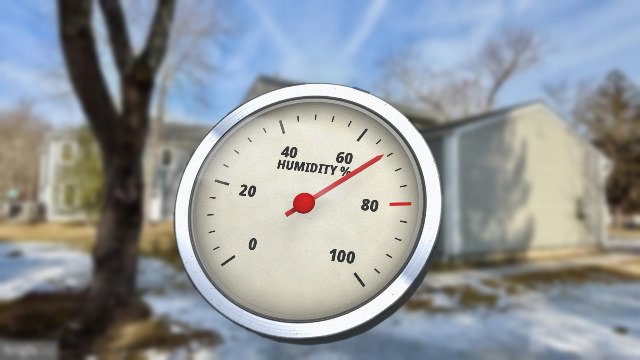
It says 68 %
